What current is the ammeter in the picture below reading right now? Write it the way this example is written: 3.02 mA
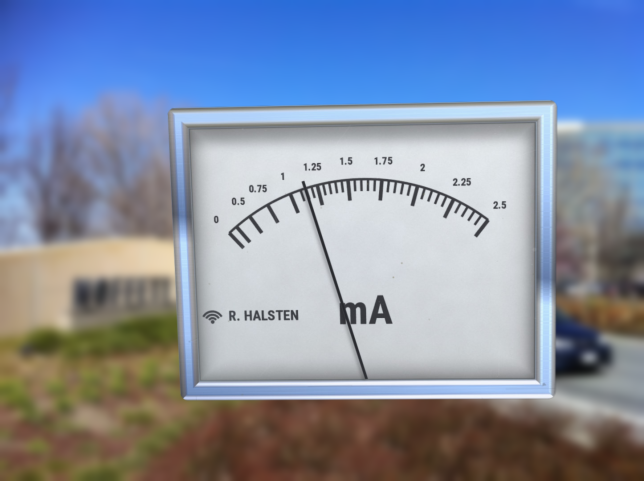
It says 1.15 mA
